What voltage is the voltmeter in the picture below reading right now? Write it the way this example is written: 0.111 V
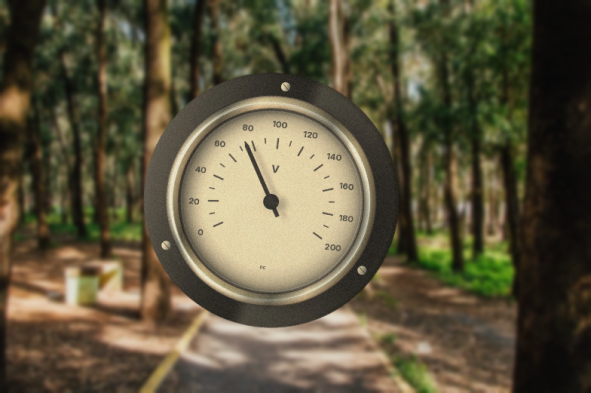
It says 75 V
